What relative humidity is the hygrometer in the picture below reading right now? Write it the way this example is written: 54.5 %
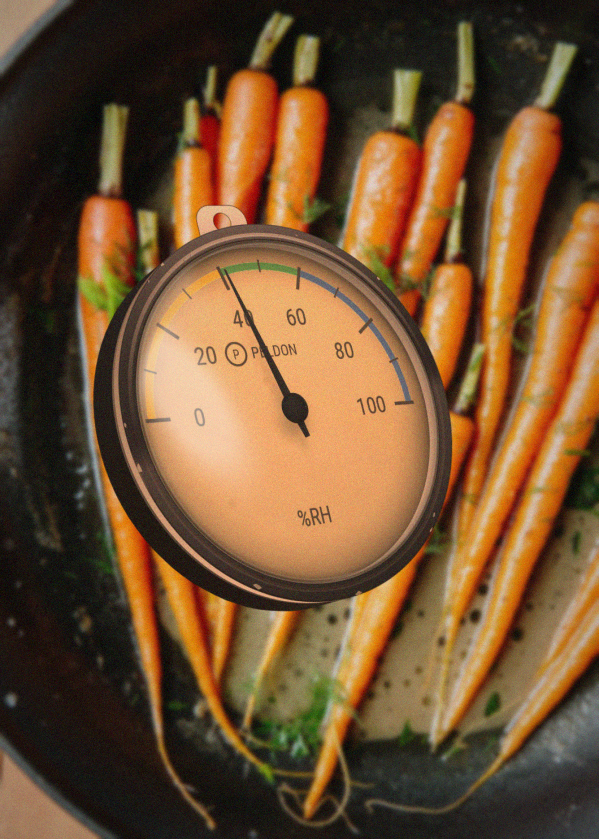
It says 40 %
